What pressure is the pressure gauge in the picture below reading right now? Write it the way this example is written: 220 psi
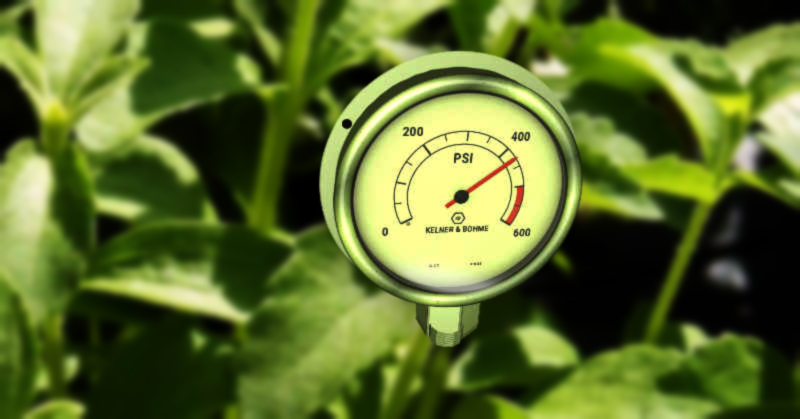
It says 425 psi
